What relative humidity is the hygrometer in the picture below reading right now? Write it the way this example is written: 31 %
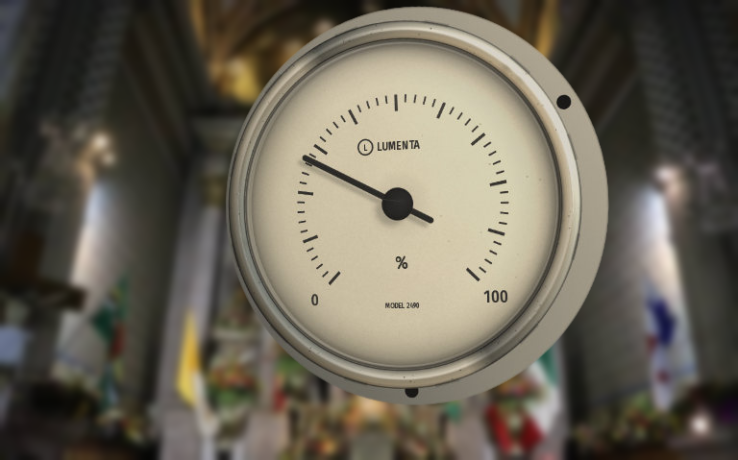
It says 27 %
